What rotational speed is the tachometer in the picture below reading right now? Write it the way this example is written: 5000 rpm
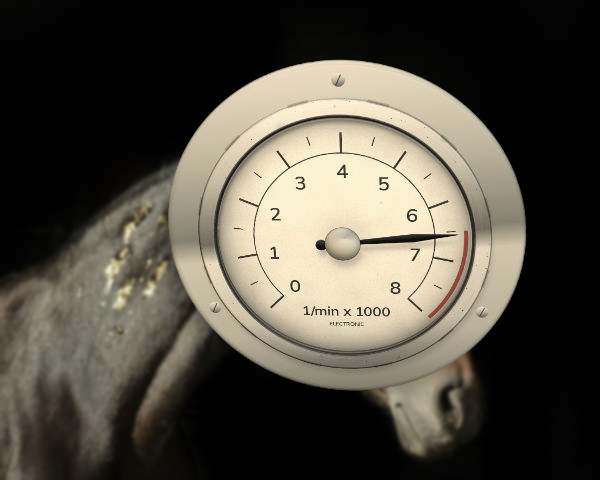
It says 6500 rpm
